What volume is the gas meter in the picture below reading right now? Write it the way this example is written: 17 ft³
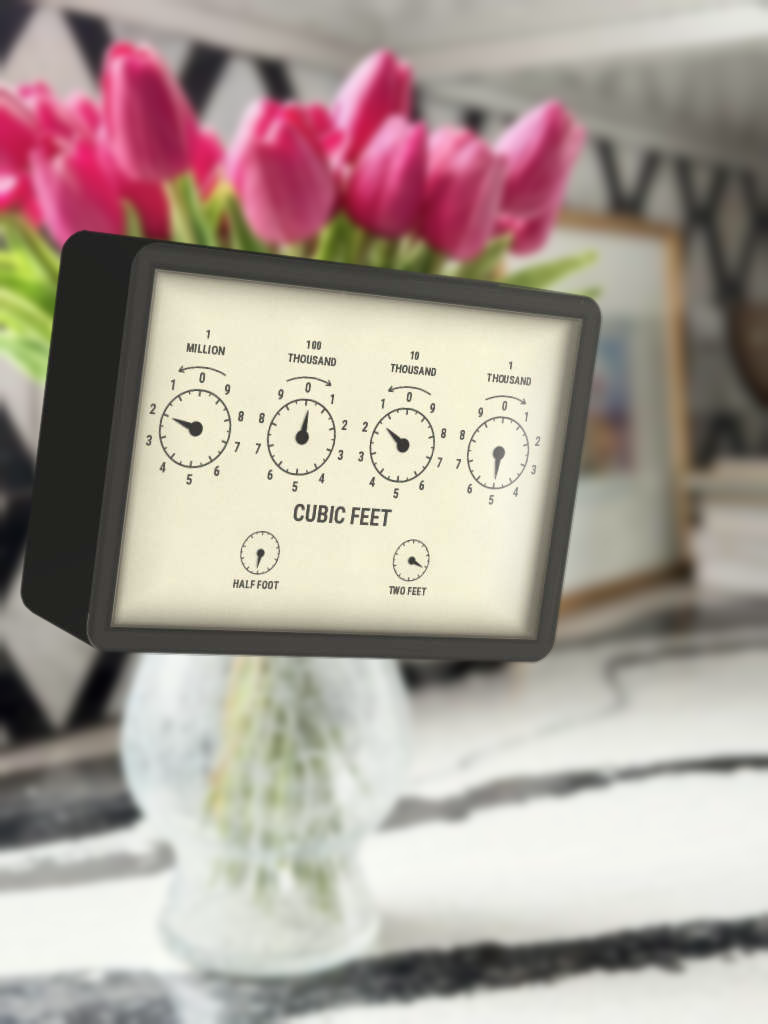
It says 201500 ft³
